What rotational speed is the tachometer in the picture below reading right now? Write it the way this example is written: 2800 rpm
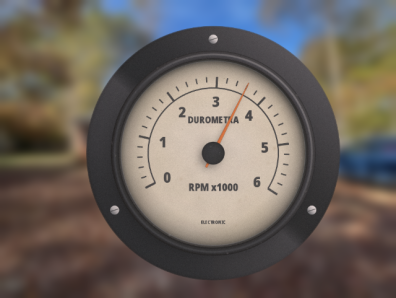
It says 3600 rpm
